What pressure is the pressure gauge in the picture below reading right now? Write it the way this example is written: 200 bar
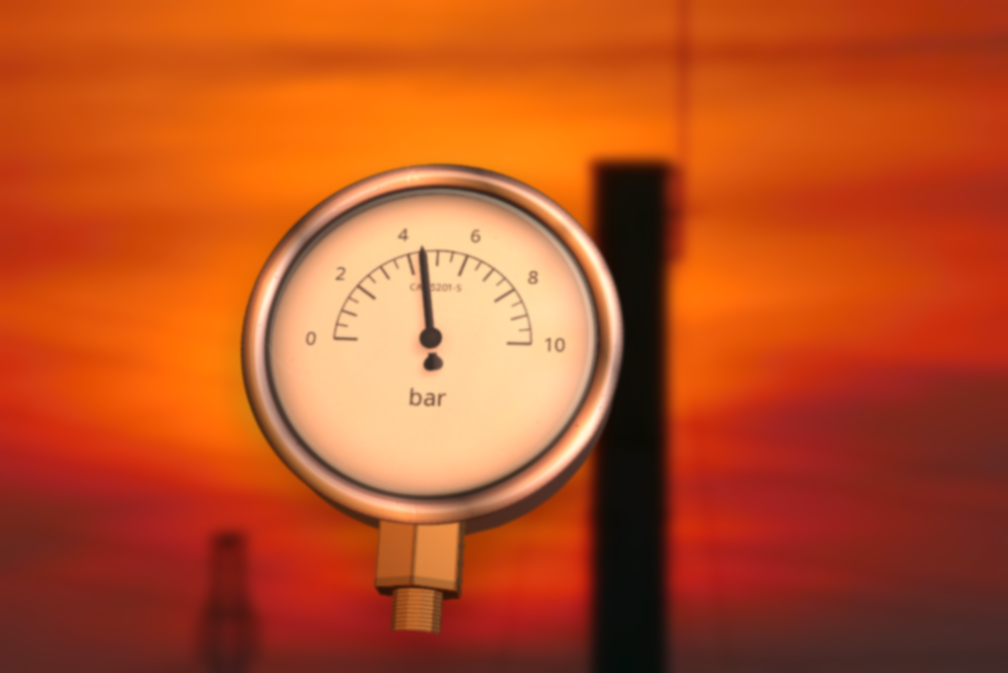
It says 4.5 bar
